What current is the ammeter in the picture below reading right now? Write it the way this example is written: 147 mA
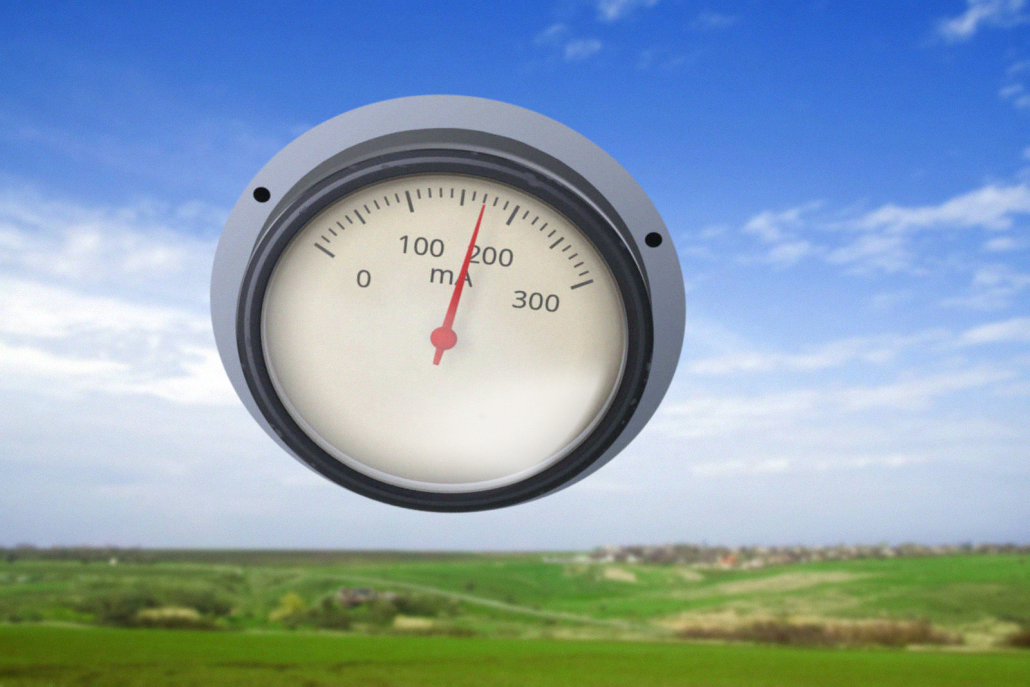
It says 170 mA
